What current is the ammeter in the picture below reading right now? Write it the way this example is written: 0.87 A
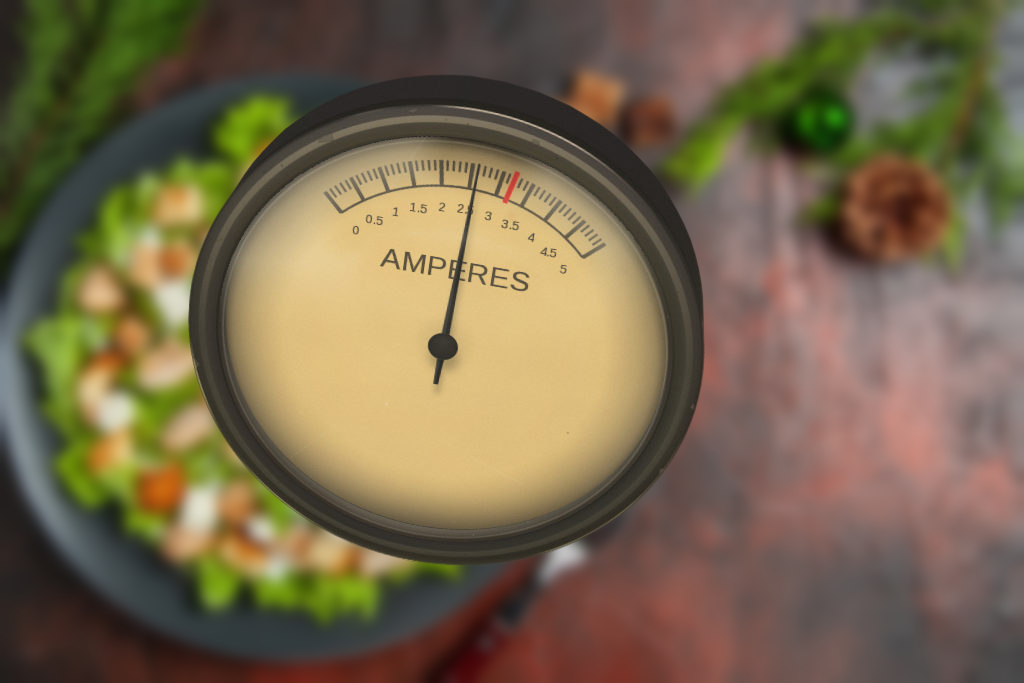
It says 2.6 A
